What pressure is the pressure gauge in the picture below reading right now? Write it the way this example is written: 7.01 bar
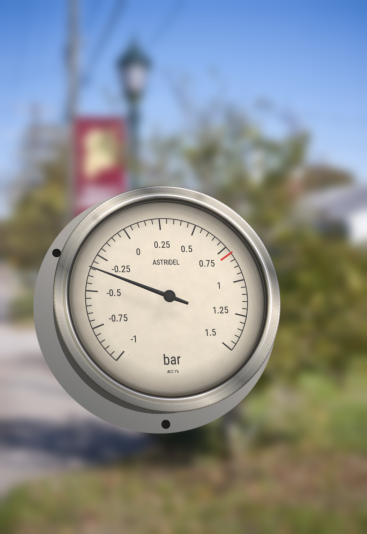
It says -0.35 bar
